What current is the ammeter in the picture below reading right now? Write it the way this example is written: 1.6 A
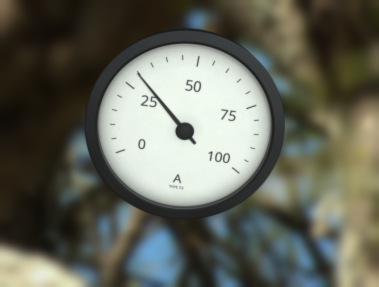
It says 30 A
